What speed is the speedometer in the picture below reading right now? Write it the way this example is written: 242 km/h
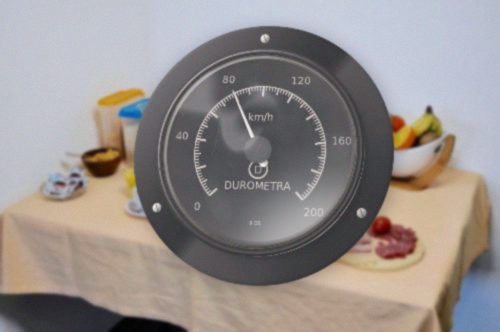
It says 80 km/h
